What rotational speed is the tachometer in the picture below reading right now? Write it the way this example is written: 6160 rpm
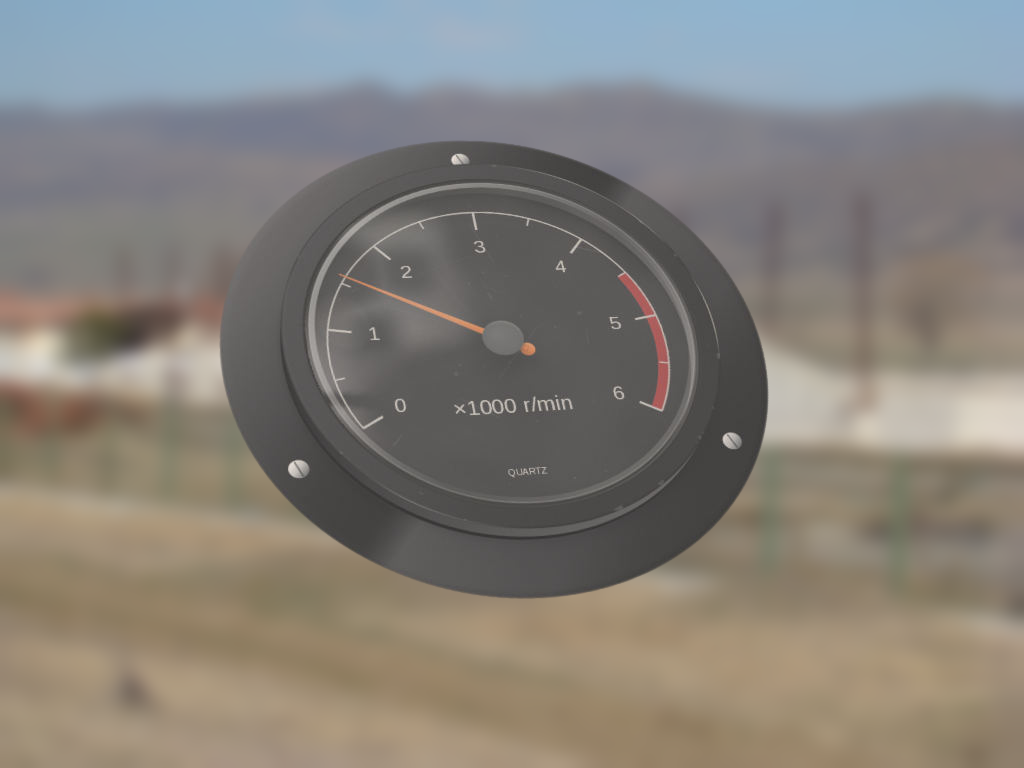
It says 1500 rpm
